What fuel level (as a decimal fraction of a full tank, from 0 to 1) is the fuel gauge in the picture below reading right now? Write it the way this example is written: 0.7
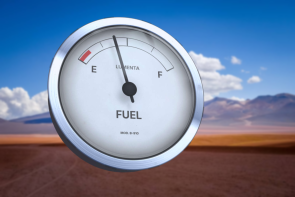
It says 0.375
